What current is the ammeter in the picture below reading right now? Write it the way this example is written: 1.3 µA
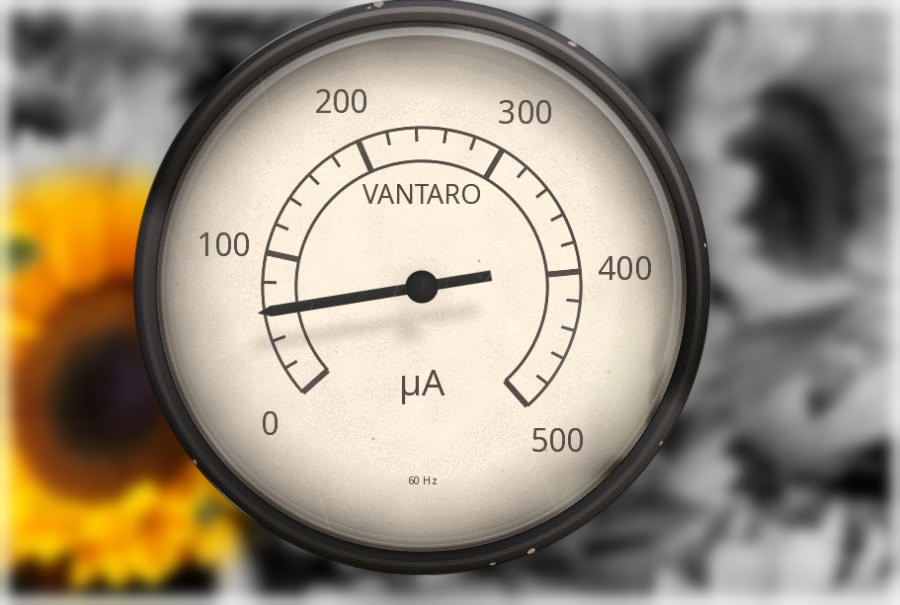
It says 60 µA
